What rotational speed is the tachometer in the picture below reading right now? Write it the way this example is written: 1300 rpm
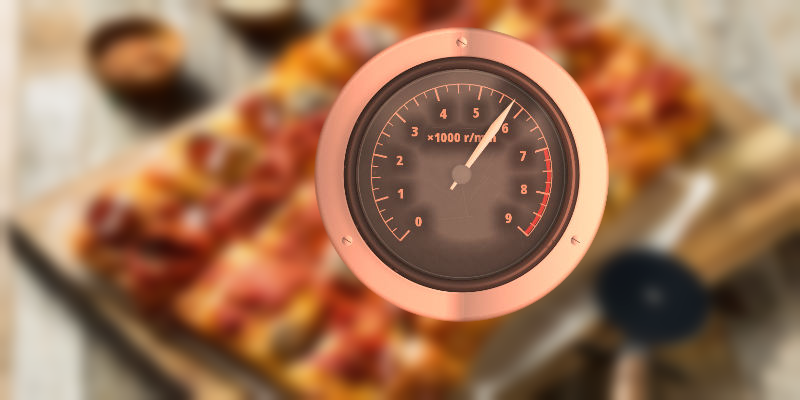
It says 5750 rpm
